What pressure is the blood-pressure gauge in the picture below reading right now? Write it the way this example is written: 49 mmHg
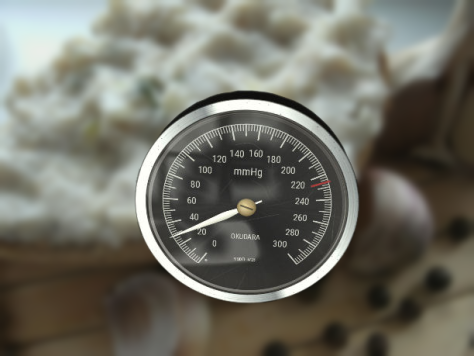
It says 30 mmHg
